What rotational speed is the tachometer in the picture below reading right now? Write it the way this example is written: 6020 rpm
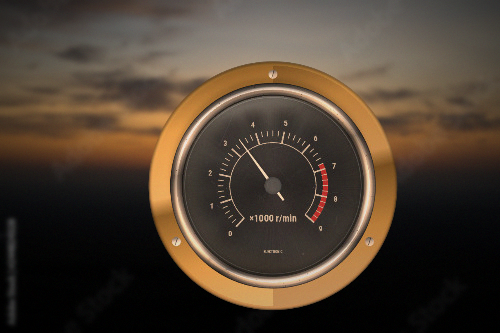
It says 3400 rpm
